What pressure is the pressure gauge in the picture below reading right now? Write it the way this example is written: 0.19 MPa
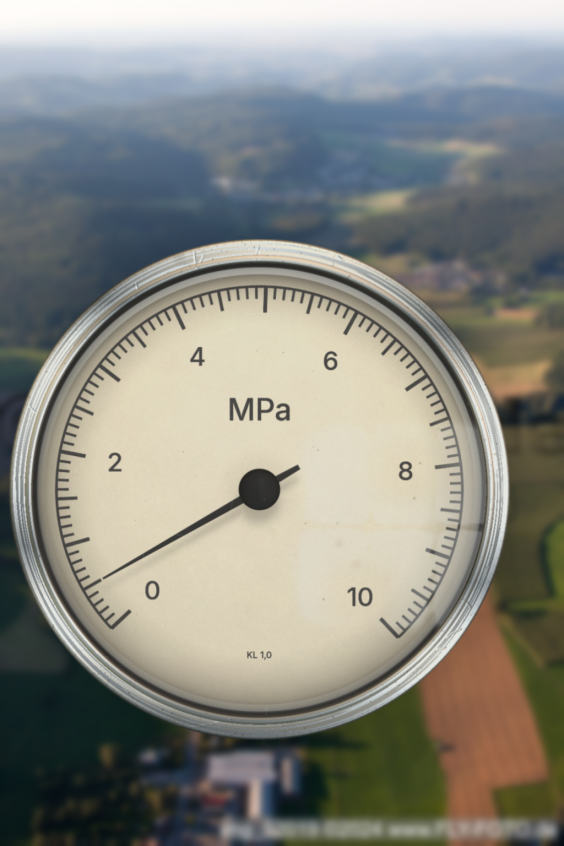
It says 0.5 MPa
